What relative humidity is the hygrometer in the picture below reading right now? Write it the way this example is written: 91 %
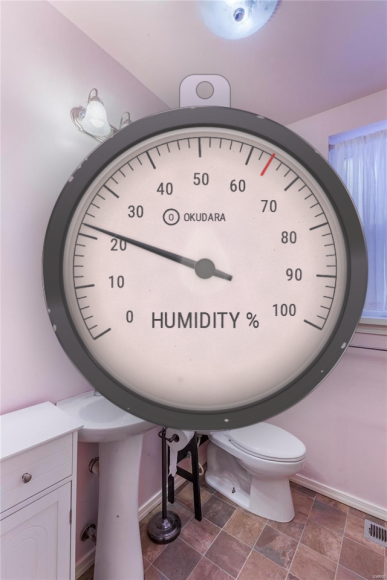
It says 22 %
